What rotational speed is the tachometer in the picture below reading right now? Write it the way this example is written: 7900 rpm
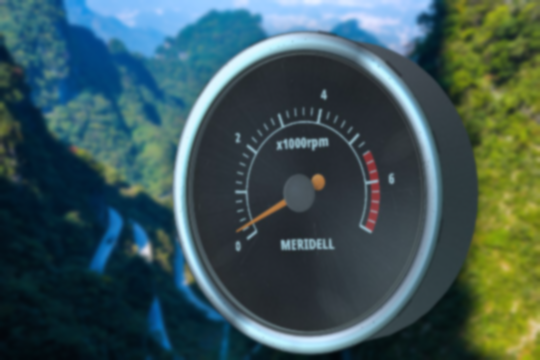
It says 200 rpm
